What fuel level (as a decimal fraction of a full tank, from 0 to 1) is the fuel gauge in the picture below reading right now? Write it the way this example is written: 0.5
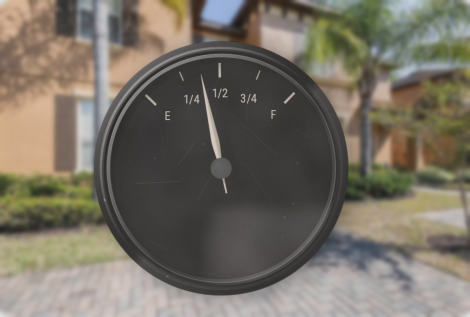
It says 0.375
